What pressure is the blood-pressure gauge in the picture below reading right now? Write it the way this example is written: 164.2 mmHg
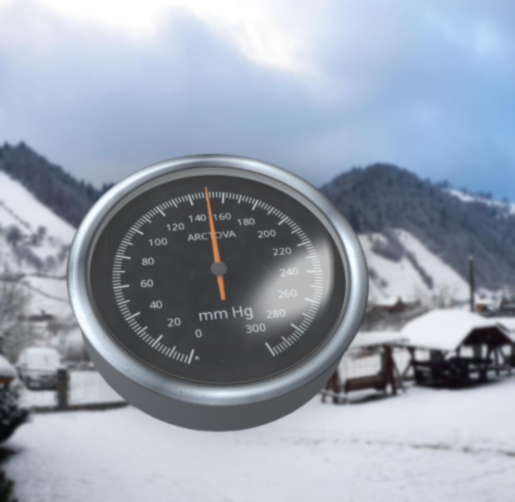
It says 150 mmHg
